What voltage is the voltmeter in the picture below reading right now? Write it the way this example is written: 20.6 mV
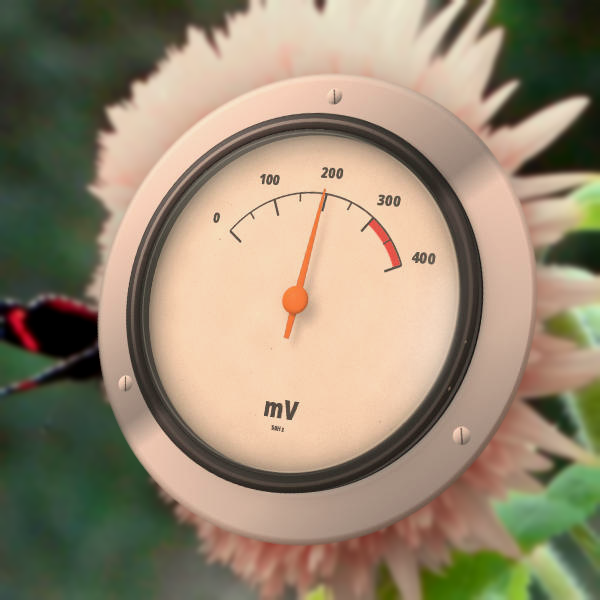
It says 200 mV
